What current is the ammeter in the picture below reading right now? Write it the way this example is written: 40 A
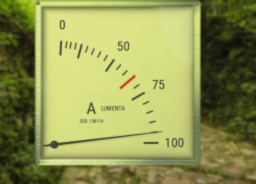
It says 95 A
